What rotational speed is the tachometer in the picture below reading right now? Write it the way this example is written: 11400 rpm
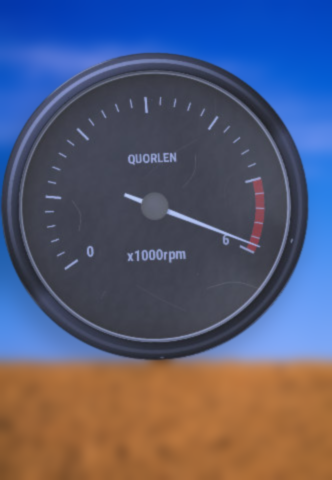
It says 5900 rpm
